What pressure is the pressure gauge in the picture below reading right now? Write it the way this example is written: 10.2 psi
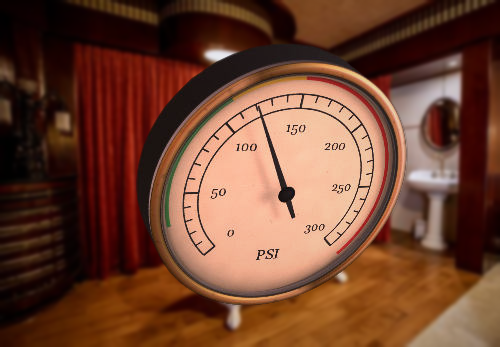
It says 120 psi
